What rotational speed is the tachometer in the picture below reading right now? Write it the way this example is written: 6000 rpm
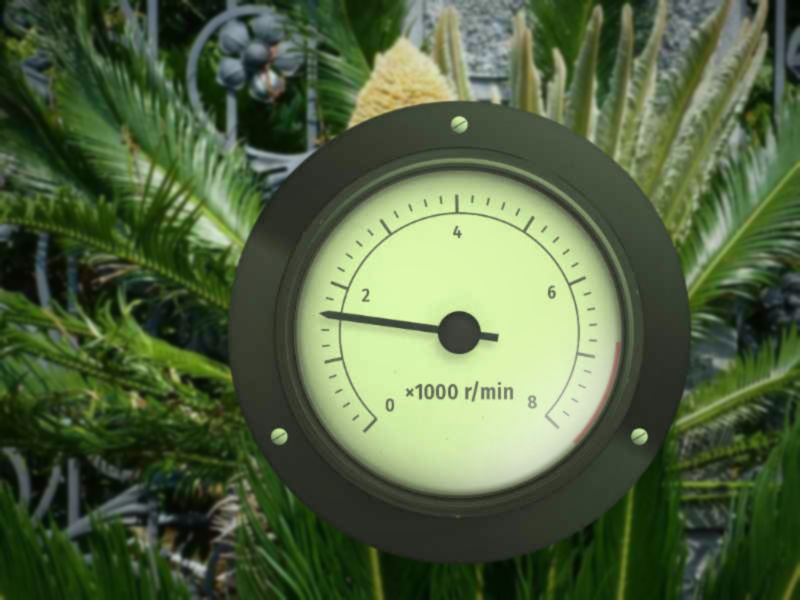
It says 1600 rpm
